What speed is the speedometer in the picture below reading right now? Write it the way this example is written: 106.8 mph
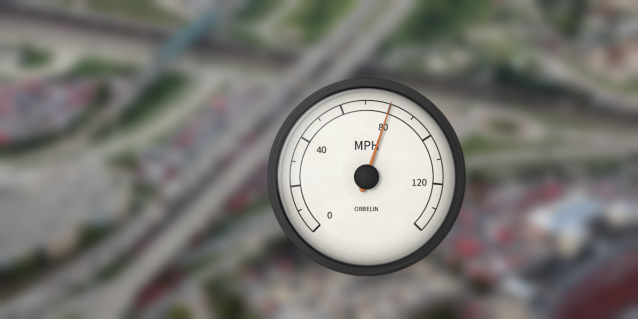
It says 80 mph
